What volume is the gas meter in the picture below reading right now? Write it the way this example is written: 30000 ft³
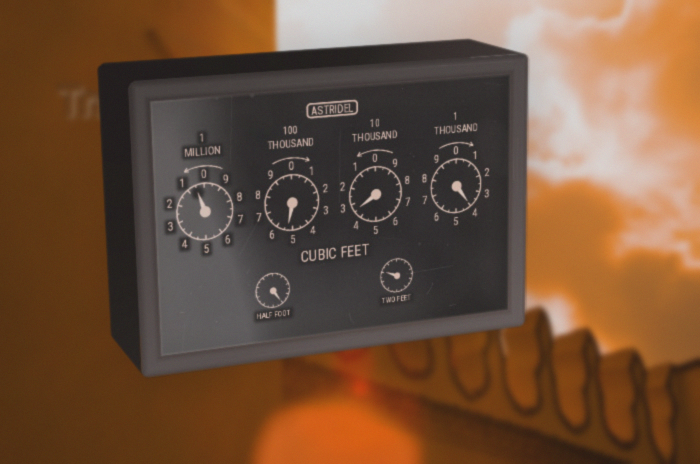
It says 53400 ft³
